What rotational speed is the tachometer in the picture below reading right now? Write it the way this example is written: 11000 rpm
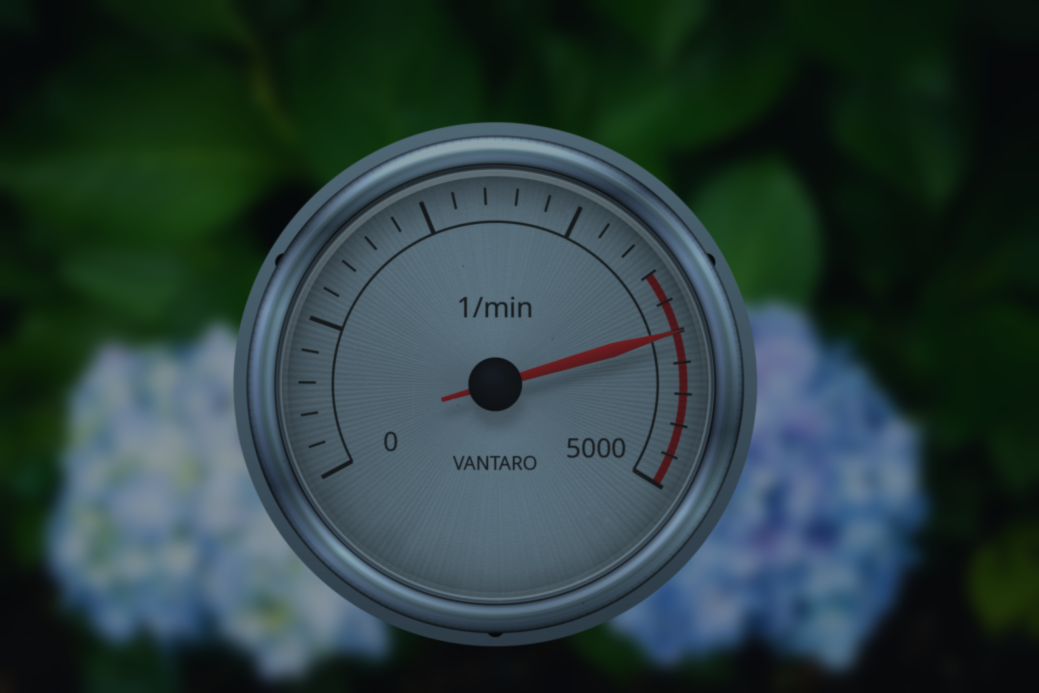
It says 4000 rpm
